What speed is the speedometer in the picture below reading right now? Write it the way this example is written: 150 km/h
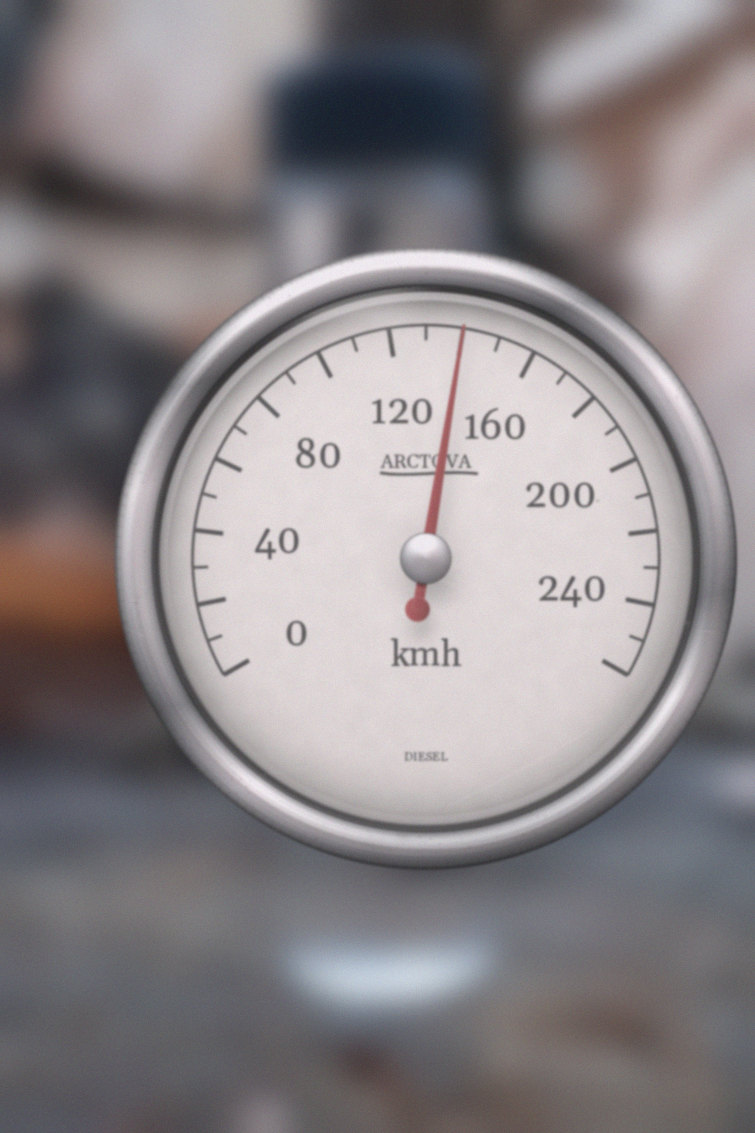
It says 140 km/h
